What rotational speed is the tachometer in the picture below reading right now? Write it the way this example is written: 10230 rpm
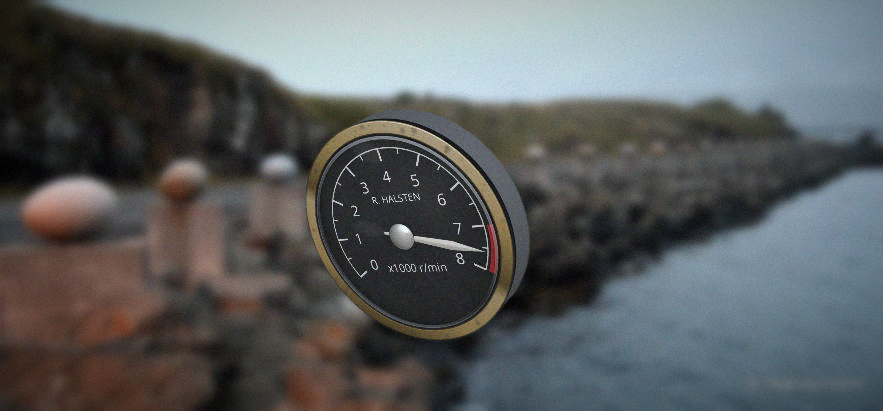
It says 7500 rpm
